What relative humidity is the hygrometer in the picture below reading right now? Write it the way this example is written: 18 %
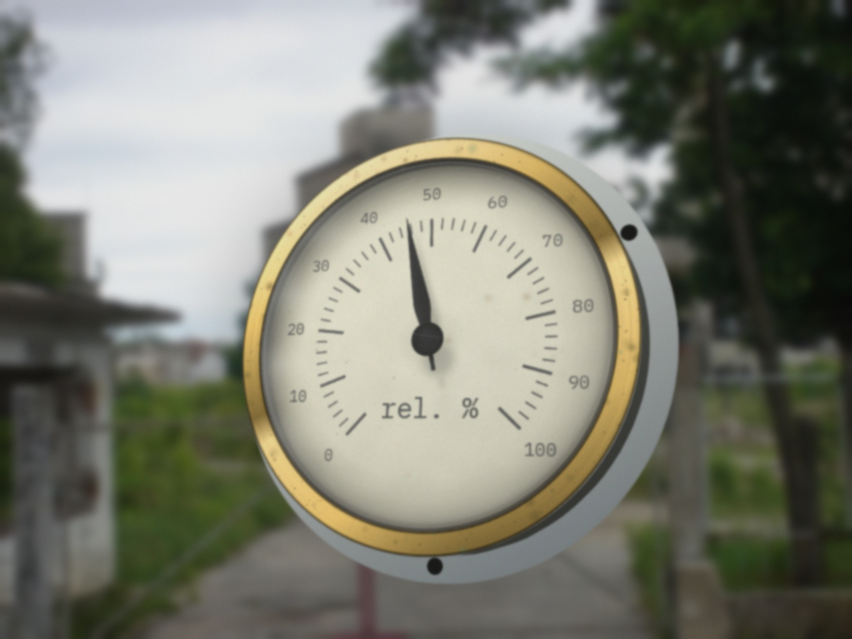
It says 46 %
